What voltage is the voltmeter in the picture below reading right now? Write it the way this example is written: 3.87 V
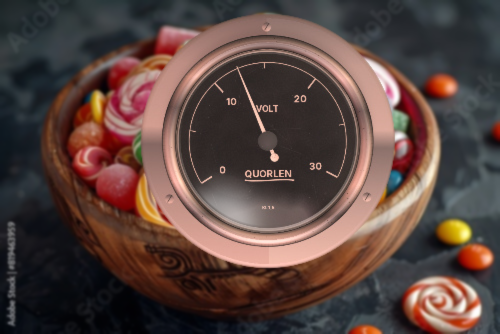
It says 12.5 V
